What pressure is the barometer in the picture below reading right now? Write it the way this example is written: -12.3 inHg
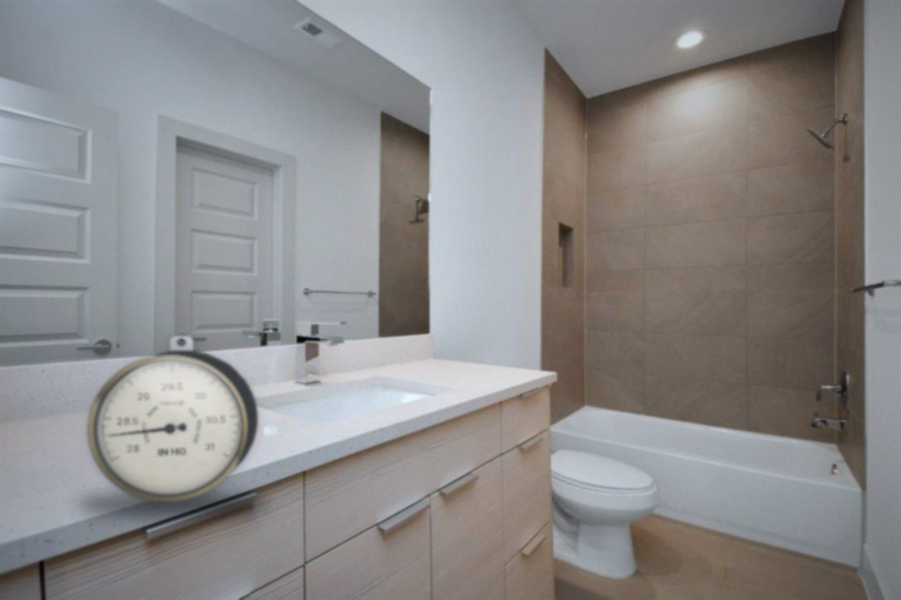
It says 28.3 inHg
